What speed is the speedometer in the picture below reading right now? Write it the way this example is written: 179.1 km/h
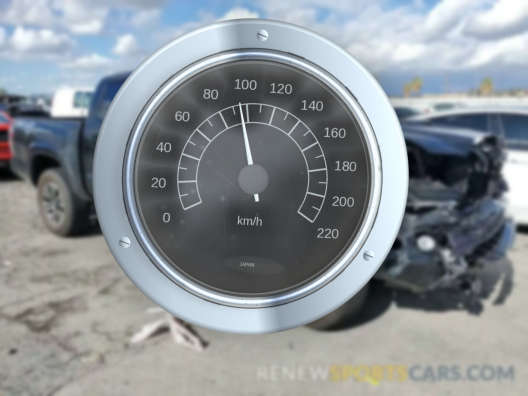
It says 95 km/h
